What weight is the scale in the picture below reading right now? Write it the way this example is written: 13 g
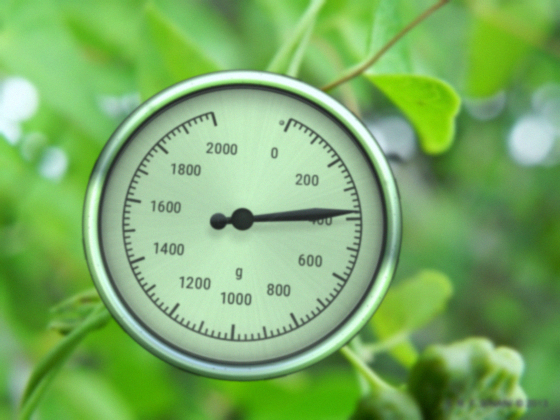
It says 380 g
